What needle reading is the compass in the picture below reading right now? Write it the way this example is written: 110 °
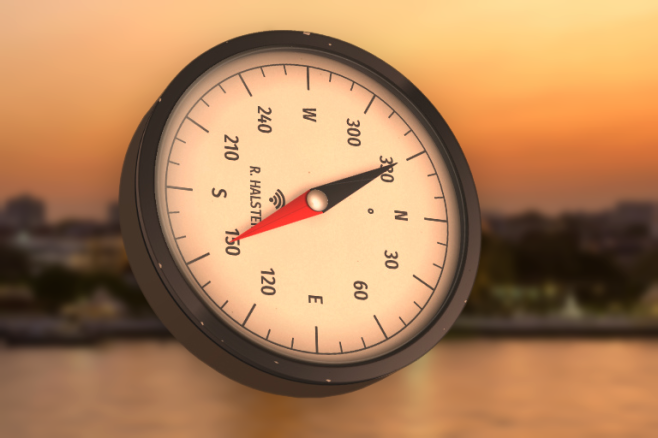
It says 150 °
